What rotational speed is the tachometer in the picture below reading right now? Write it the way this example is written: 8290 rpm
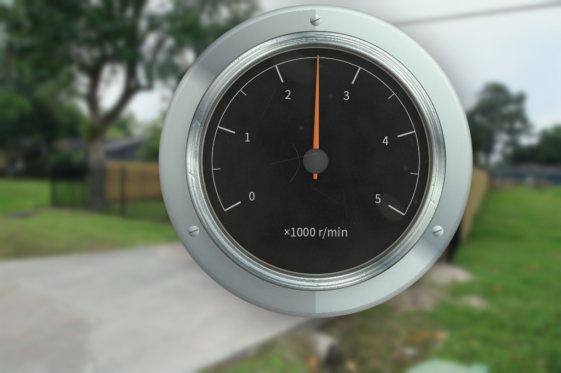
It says 2500 rpm
